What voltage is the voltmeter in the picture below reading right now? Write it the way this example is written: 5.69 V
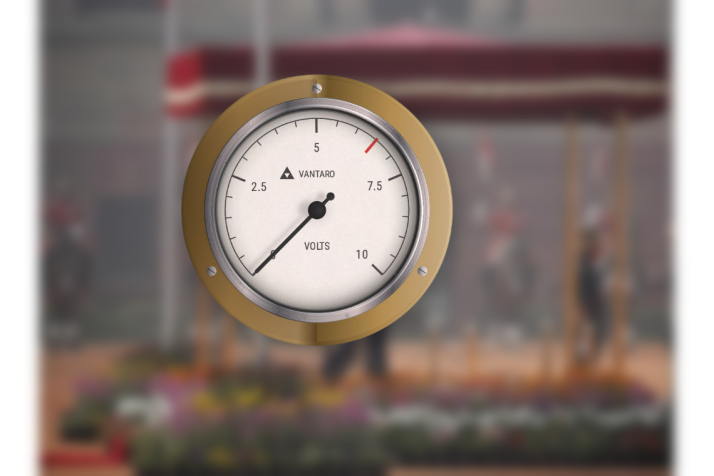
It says 0 V
